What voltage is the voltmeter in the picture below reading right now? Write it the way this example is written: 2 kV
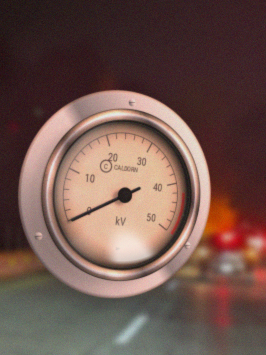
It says 0 kV
